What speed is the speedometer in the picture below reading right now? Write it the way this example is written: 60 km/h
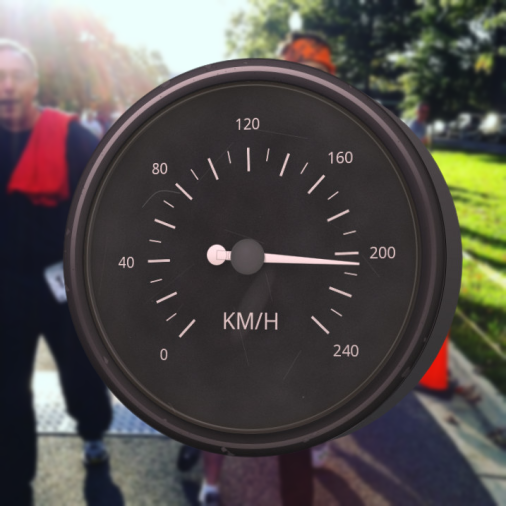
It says 205 km/h
